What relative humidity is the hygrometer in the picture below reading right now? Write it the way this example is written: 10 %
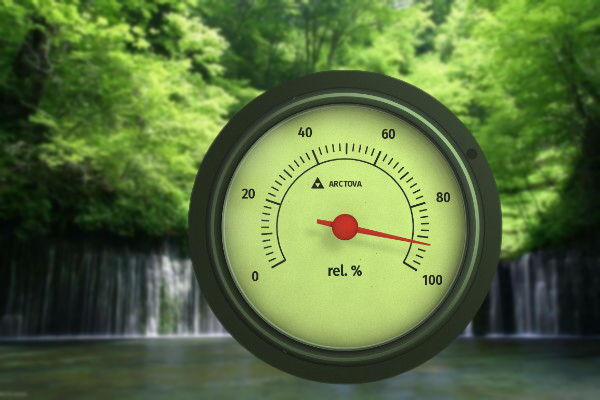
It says 92 %
